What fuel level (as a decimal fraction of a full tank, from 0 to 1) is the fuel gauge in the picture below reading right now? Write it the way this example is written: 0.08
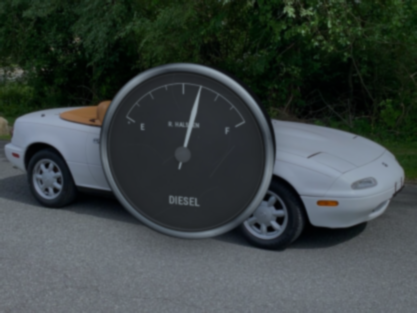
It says 0.625
